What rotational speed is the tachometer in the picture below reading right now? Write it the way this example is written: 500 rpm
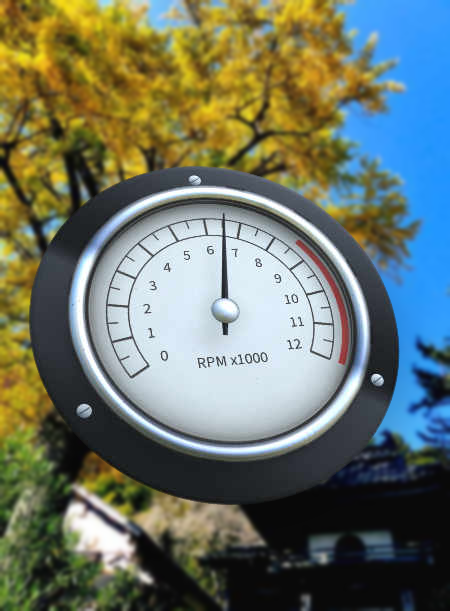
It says 6500 rpm
